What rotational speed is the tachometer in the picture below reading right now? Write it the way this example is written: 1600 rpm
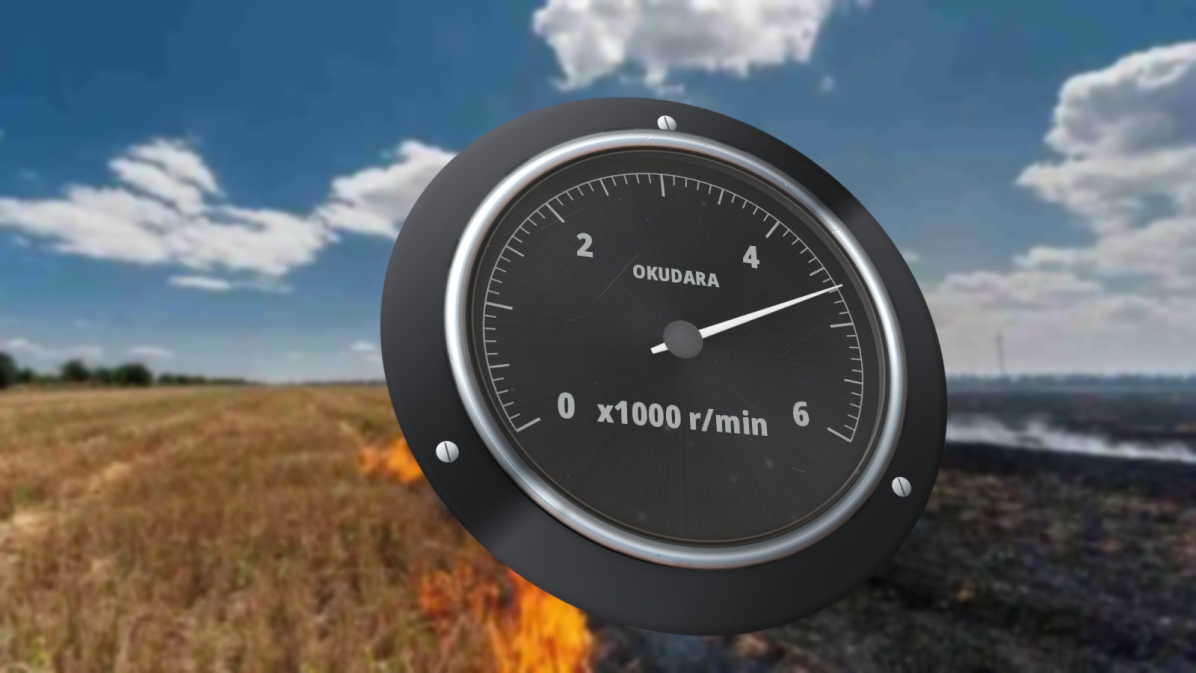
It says 4700 rpm
